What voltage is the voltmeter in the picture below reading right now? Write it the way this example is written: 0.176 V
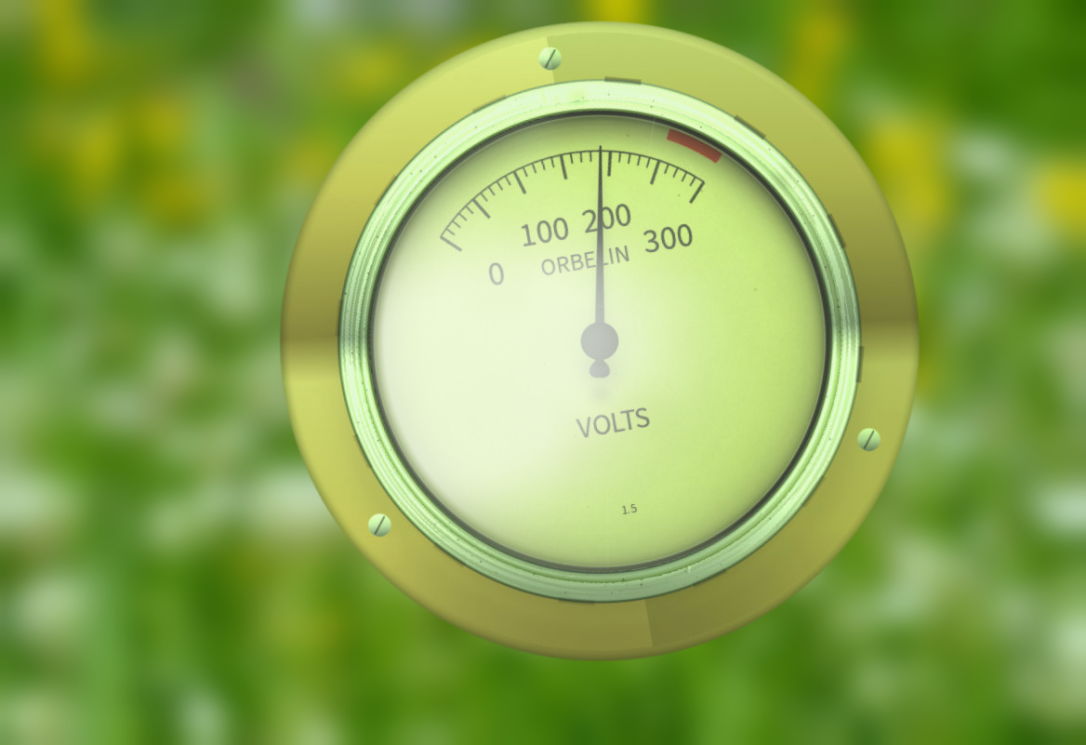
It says 190 V
